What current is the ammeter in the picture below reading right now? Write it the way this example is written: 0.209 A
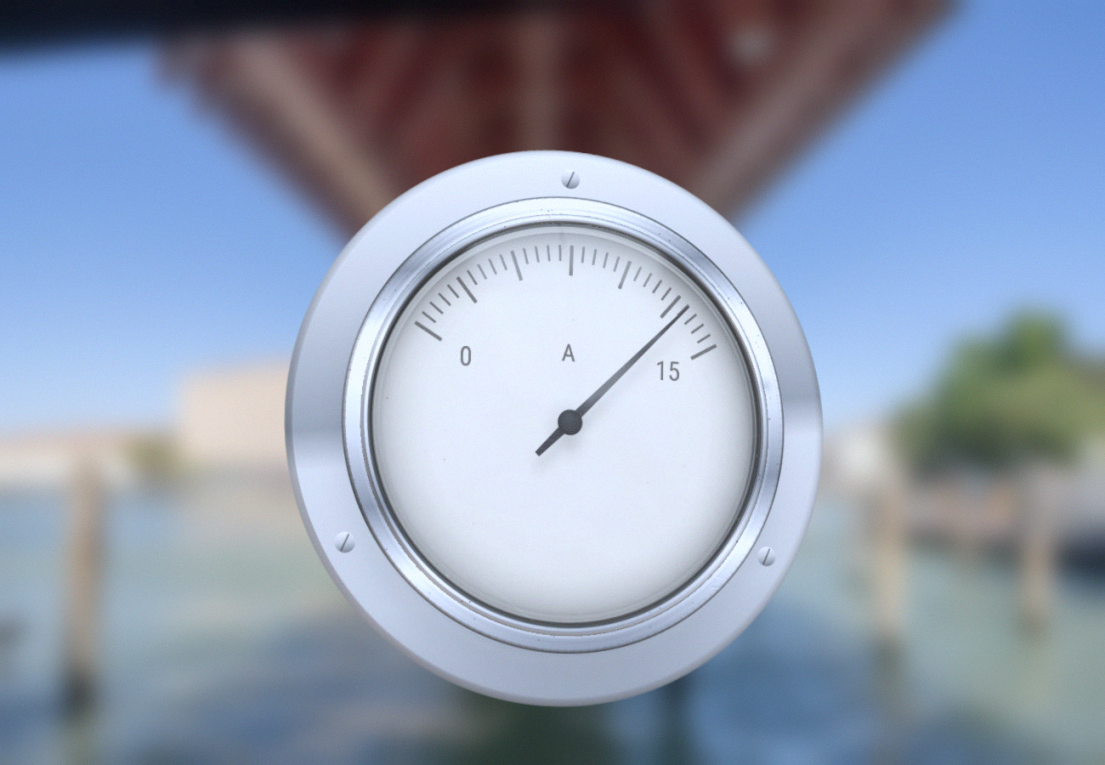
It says 13 A
